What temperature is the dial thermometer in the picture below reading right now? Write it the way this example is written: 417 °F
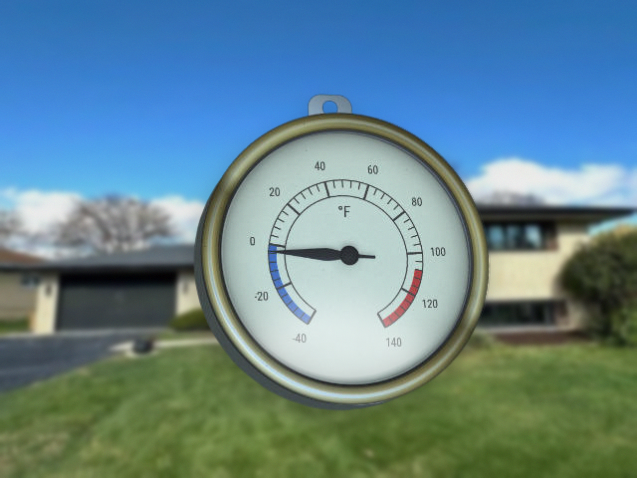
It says -4 °F
